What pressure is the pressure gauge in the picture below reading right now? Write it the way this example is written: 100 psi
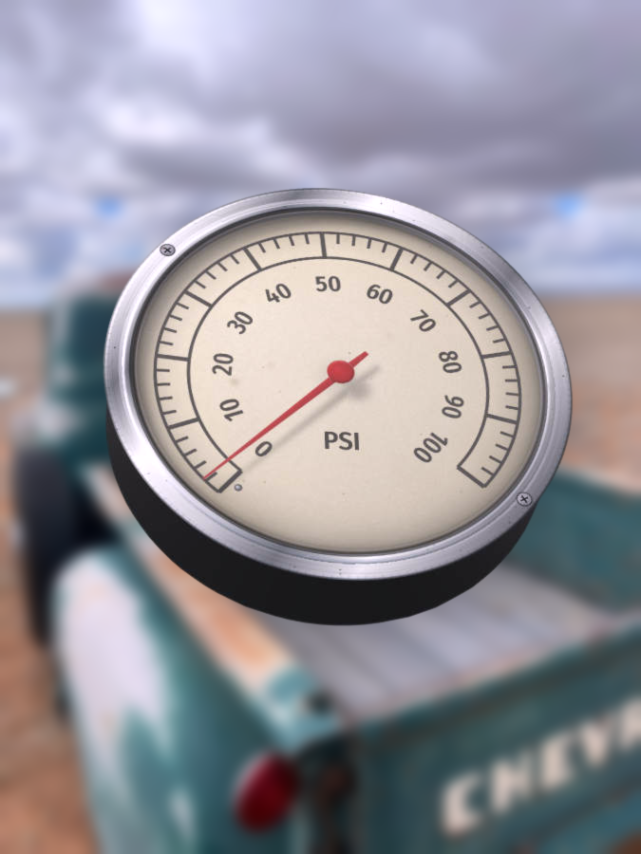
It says 2 psi
